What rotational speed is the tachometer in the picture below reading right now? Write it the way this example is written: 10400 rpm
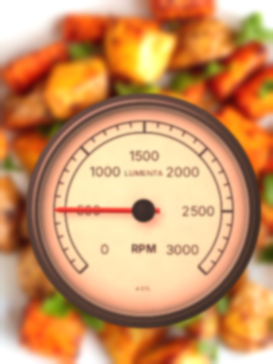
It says 500 rpm
